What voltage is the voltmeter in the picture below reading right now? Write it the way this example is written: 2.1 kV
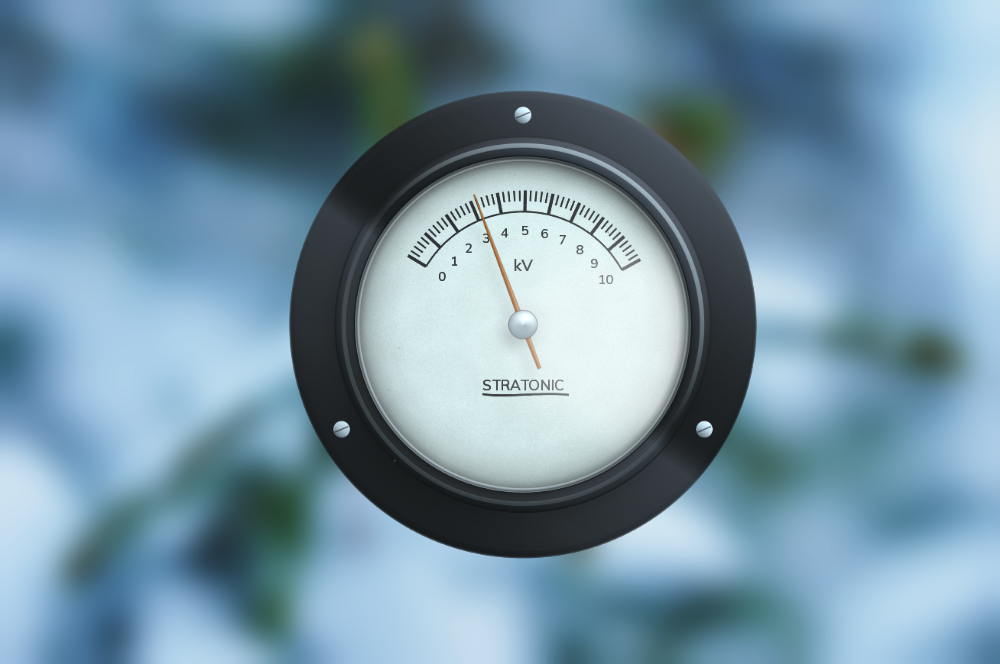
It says 3.2 kV
